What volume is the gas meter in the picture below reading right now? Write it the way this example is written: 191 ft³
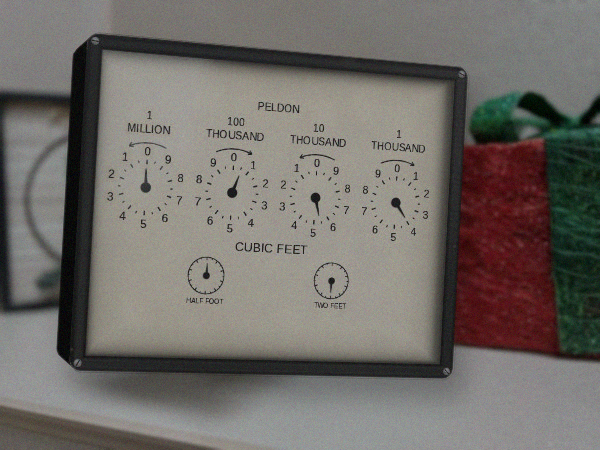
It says 5400 ft³
